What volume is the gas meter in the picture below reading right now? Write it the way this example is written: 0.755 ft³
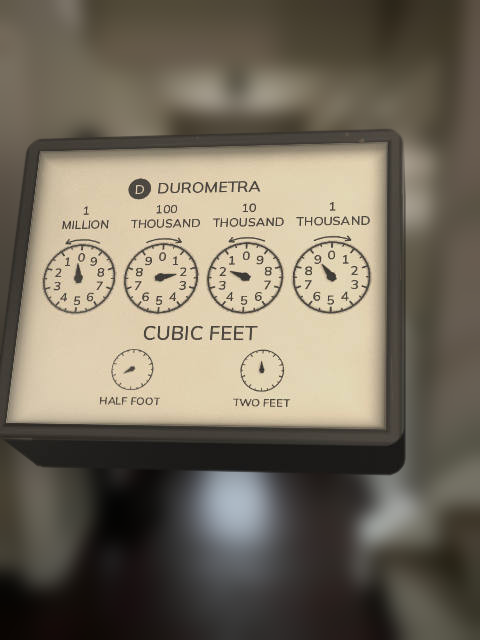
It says 21900 ft³
